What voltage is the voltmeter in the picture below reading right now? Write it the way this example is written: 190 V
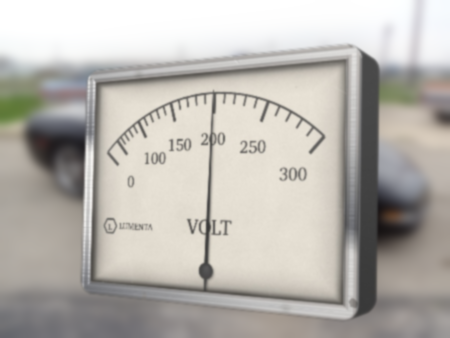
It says 200 V
